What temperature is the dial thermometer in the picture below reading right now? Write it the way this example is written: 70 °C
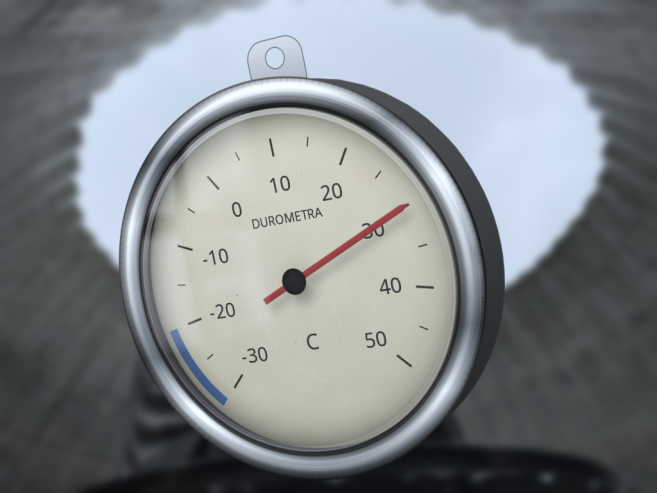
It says 30 °C
